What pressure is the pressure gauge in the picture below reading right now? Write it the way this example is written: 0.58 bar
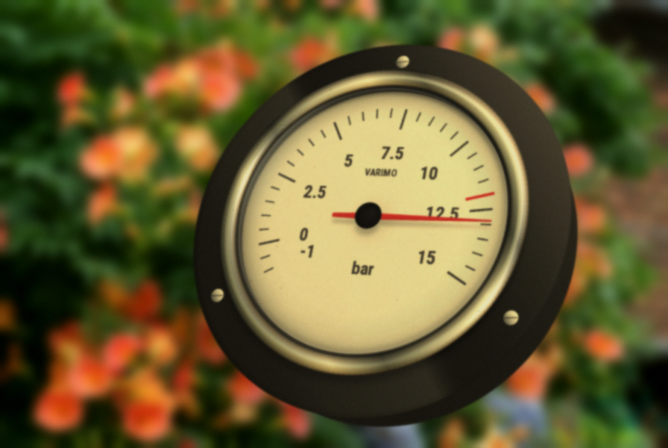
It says 13 bar
